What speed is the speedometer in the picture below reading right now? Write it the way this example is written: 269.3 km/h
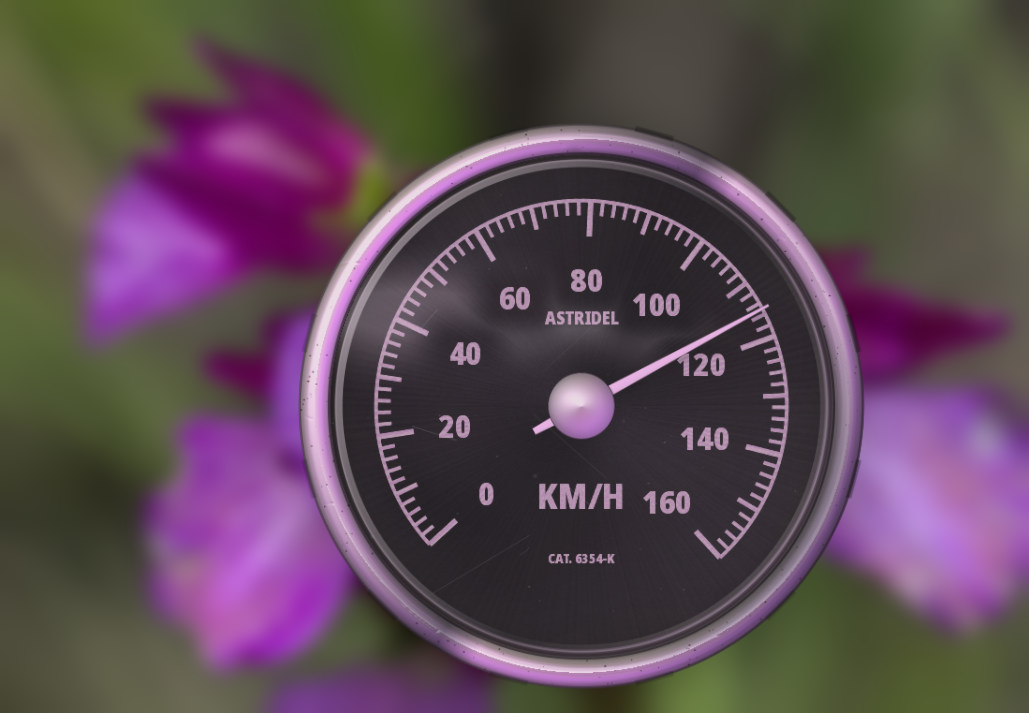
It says 115 km/h
